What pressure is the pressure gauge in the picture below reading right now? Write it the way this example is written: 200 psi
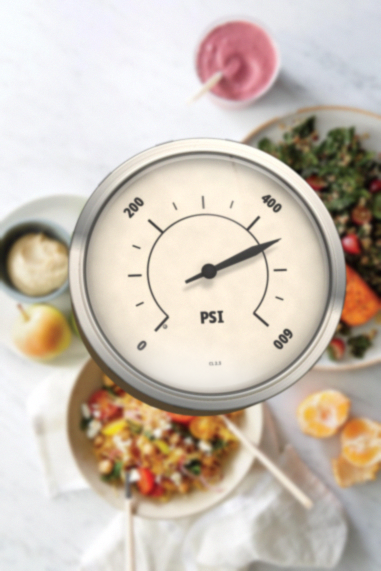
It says 450 psi
